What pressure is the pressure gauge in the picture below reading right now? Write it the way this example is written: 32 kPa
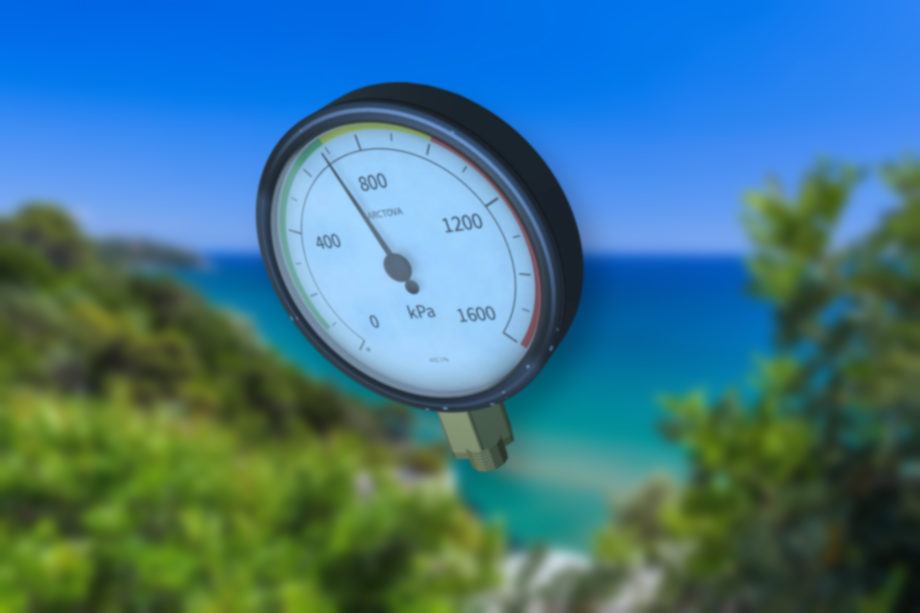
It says 700 kPa
